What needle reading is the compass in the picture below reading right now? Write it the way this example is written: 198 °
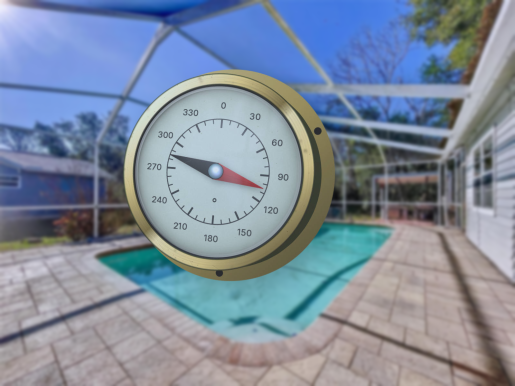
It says 105 °
